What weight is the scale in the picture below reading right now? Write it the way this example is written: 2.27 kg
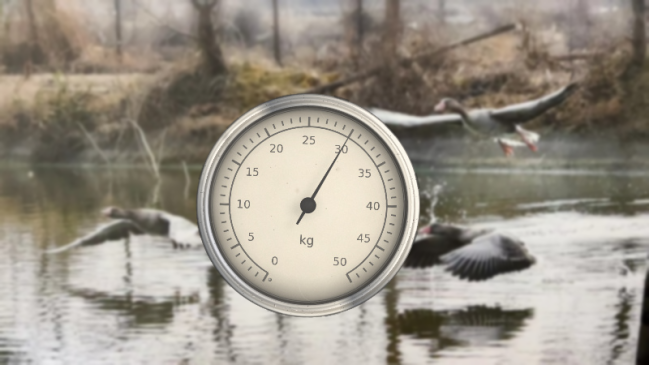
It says 30 kg
